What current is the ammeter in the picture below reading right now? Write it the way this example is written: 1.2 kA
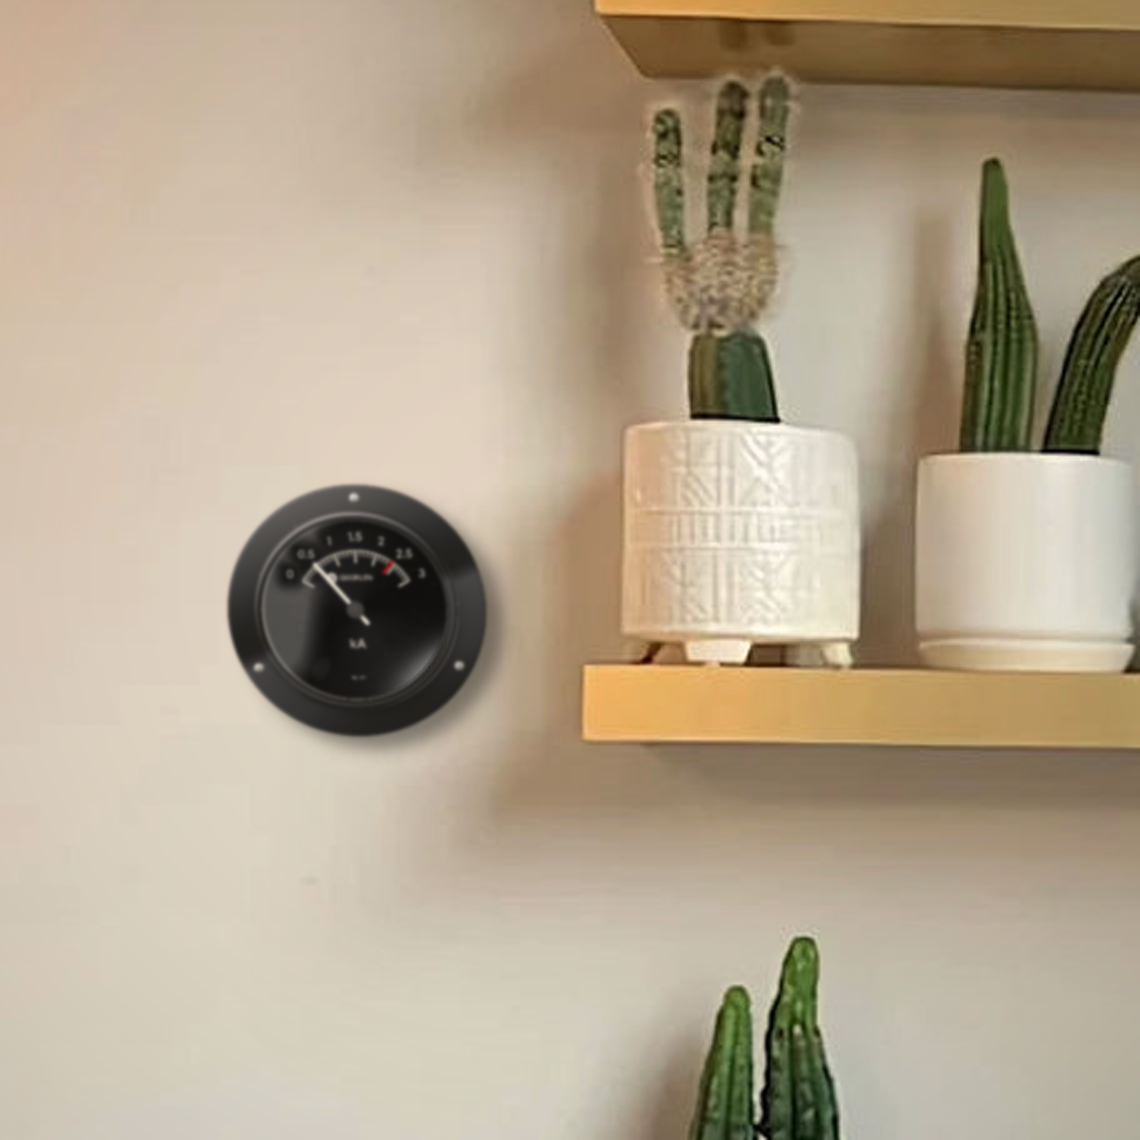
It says 0.5 kA
